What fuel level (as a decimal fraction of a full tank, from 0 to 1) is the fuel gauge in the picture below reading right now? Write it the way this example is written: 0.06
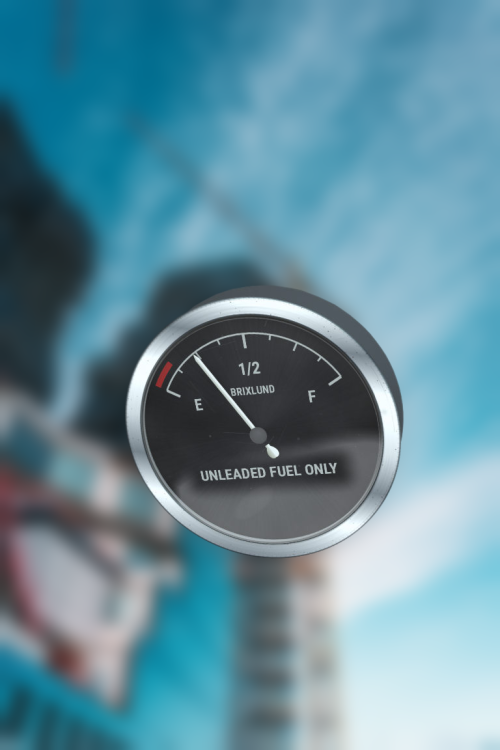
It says 0.25
